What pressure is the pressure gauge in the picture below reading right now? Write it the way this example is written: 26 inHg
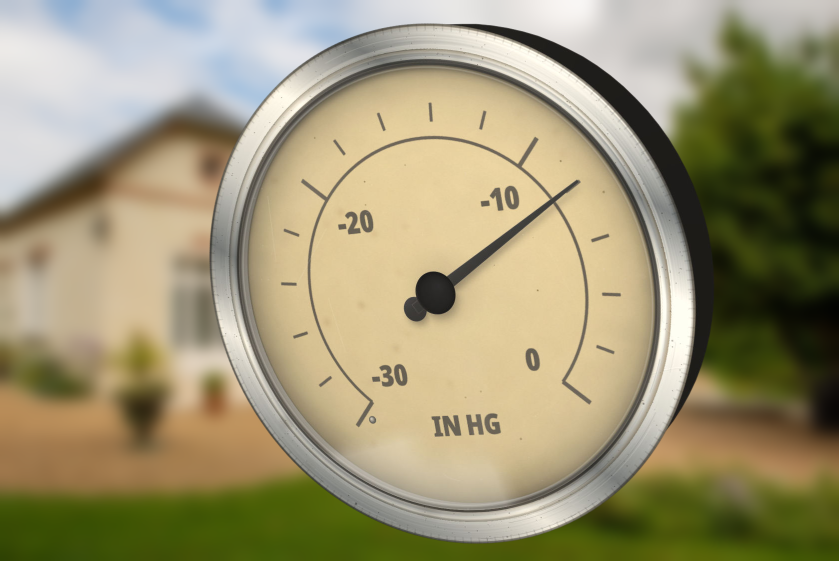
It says -8 inHg
